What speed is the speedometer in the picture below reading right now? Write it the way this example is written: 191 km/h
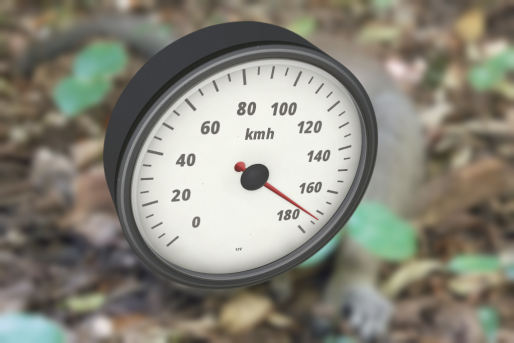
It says 172.5 km/h
